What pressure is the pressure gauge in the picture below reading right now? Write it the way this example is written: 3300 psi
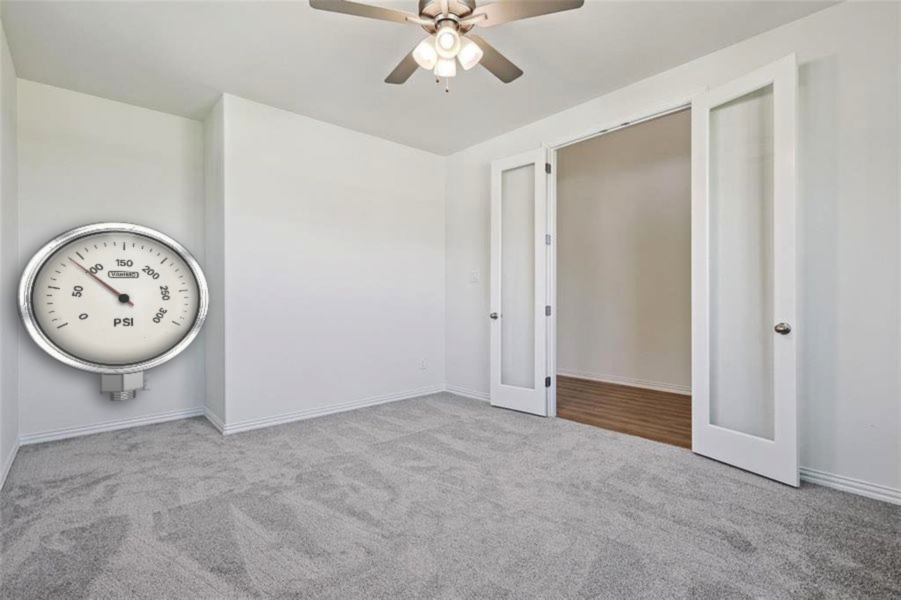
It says 90 psi
